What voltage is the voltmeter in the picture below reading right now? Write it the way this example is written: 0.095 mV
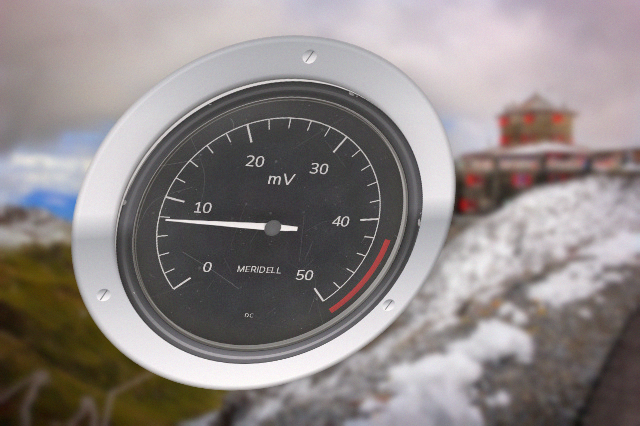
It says 8 mV
